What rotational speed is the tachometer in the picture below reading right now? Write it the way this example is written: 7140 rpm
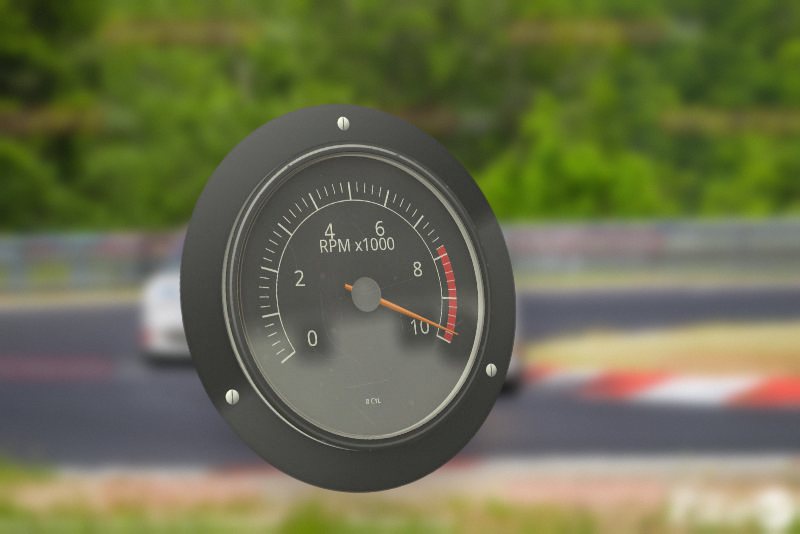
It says 9800 rpm
